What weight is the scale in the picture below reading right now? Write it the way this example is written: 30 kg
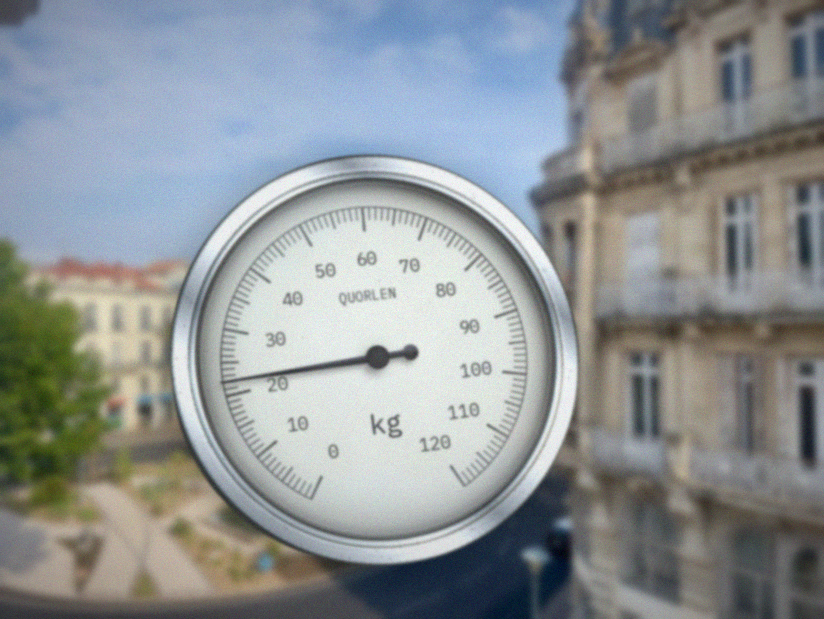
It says 22 kg
